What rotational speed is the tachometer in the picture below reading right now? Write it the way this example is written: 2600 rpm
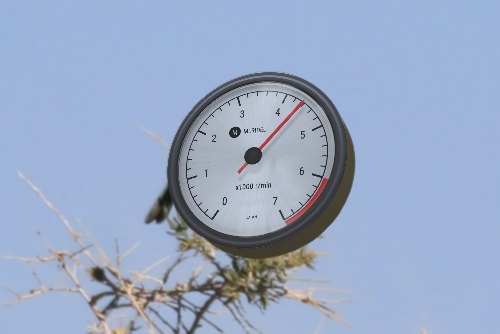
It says 4400 rpm
